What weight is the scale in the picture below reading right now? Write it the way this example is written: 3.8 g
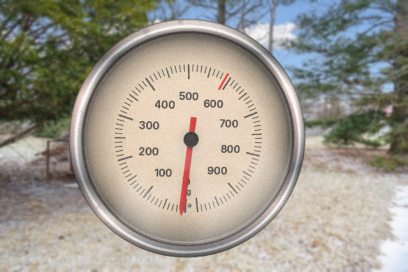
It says 10 g
